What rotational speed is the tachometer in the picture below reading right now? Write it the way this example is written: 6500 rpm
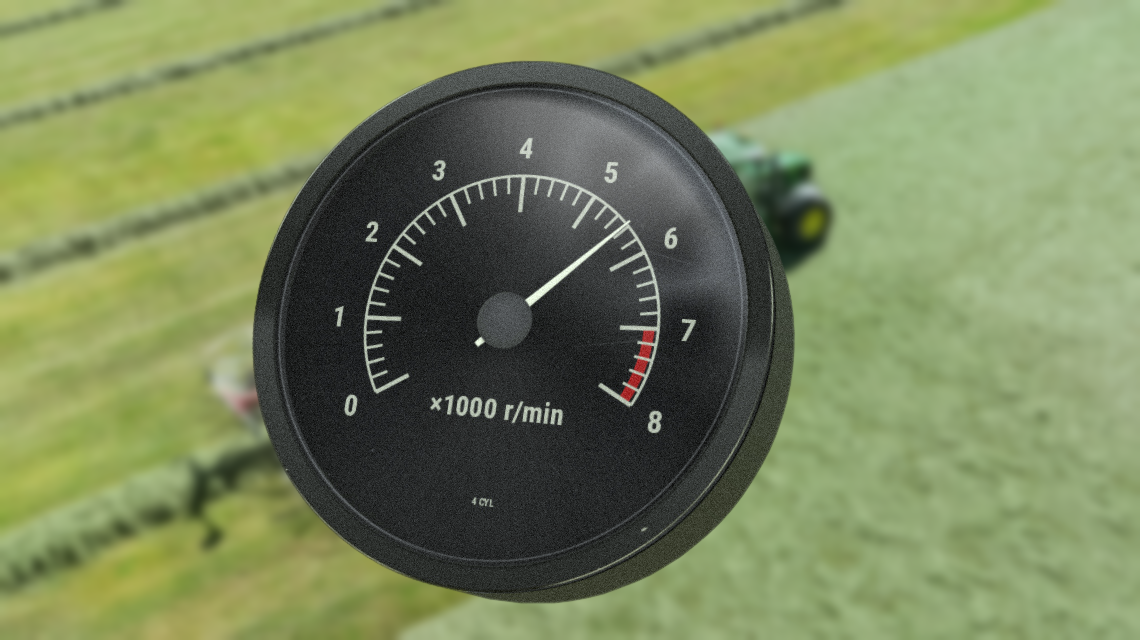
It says 5600 rpm
